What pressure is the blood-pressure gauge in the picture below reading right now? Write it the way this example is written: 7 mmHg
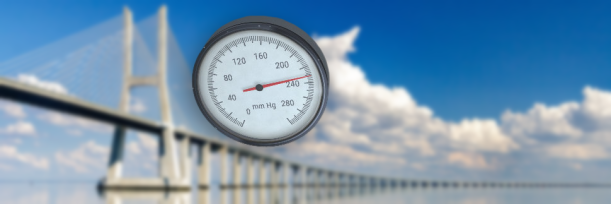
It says 230 mmHg
